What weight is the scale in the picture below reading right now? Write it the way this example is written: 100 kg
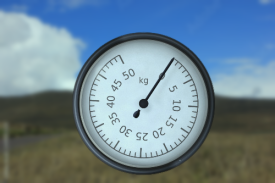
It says 0 kg
